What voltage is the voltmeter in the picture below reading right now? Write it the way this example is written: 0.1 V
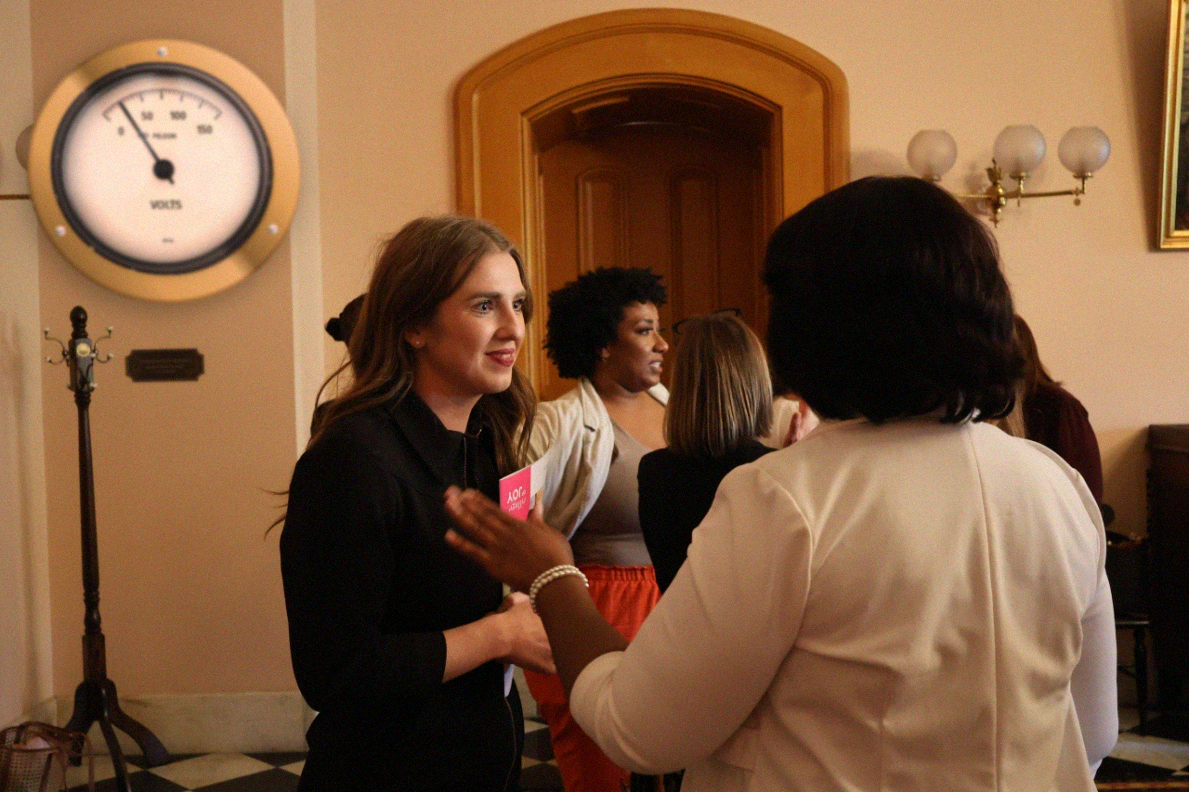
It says 25 V
